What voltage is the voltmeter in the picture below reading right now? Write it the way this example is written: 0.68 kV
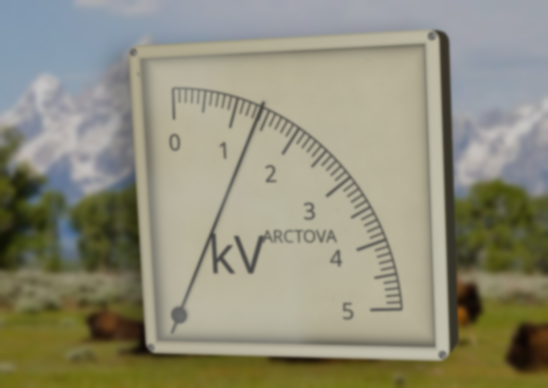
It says 1.4 kV
